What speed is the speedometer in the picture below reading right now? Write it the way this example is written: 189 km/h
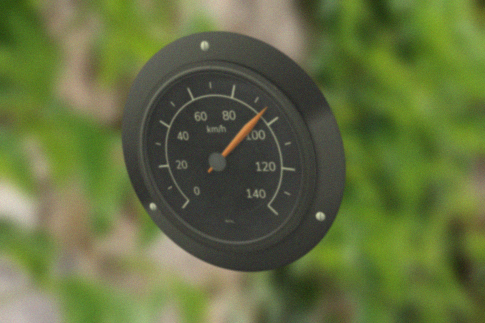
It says 95 km/h
